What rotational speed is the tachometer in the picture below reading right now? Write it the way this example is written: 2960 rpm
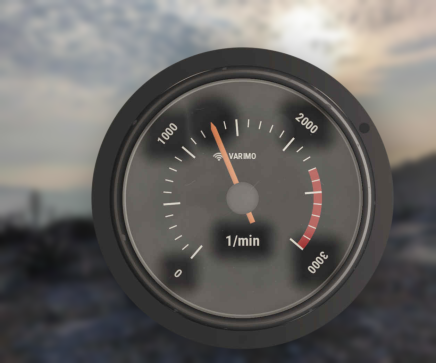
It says 1300 rpm
